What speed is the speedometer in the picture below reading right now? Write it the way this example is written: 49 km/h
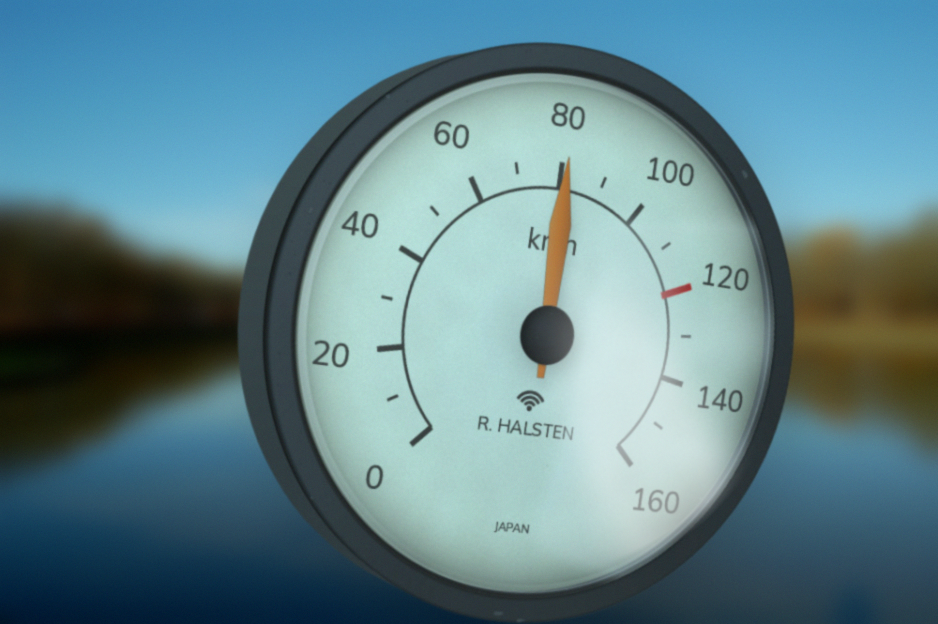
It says 80 km/h
